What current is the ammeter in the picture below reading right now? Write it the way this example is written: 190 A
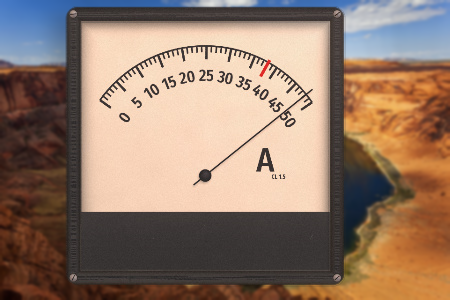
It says 48 A
